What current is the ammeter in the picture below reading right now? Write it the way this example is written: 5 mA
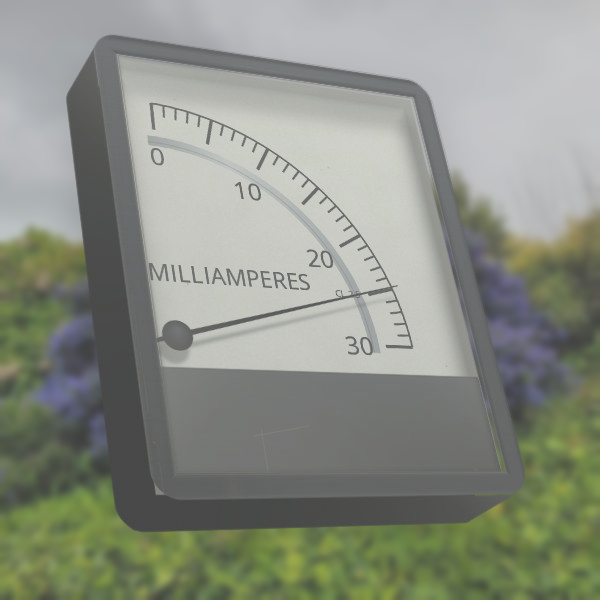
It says 25 mA
